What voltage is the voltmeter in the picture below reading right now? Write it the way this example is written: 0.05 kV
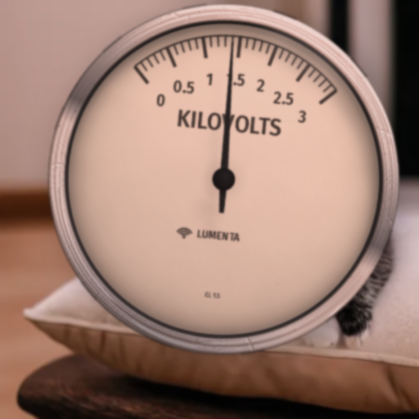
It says 1.4 kV
